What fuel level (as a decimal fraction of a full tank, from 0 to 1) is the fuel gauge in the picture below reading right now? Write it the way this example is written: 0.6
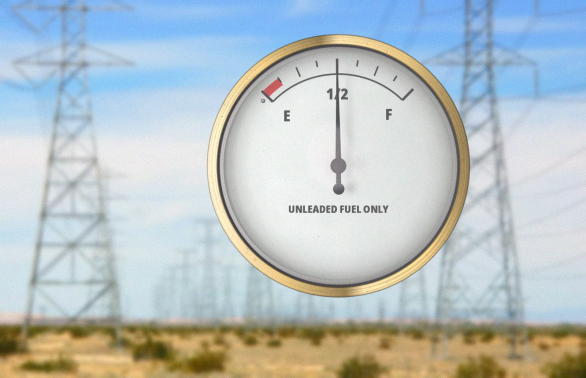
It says 0.5
